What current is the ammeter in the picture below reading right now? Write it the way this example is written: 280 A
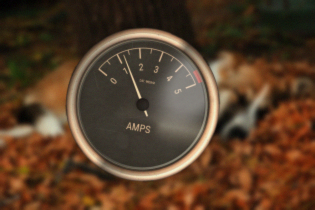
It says 1.25 A
